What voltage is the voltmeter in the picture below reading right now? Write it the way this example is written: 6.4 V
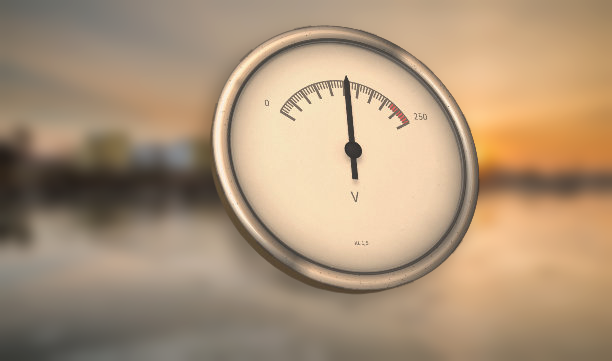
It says 125 V
